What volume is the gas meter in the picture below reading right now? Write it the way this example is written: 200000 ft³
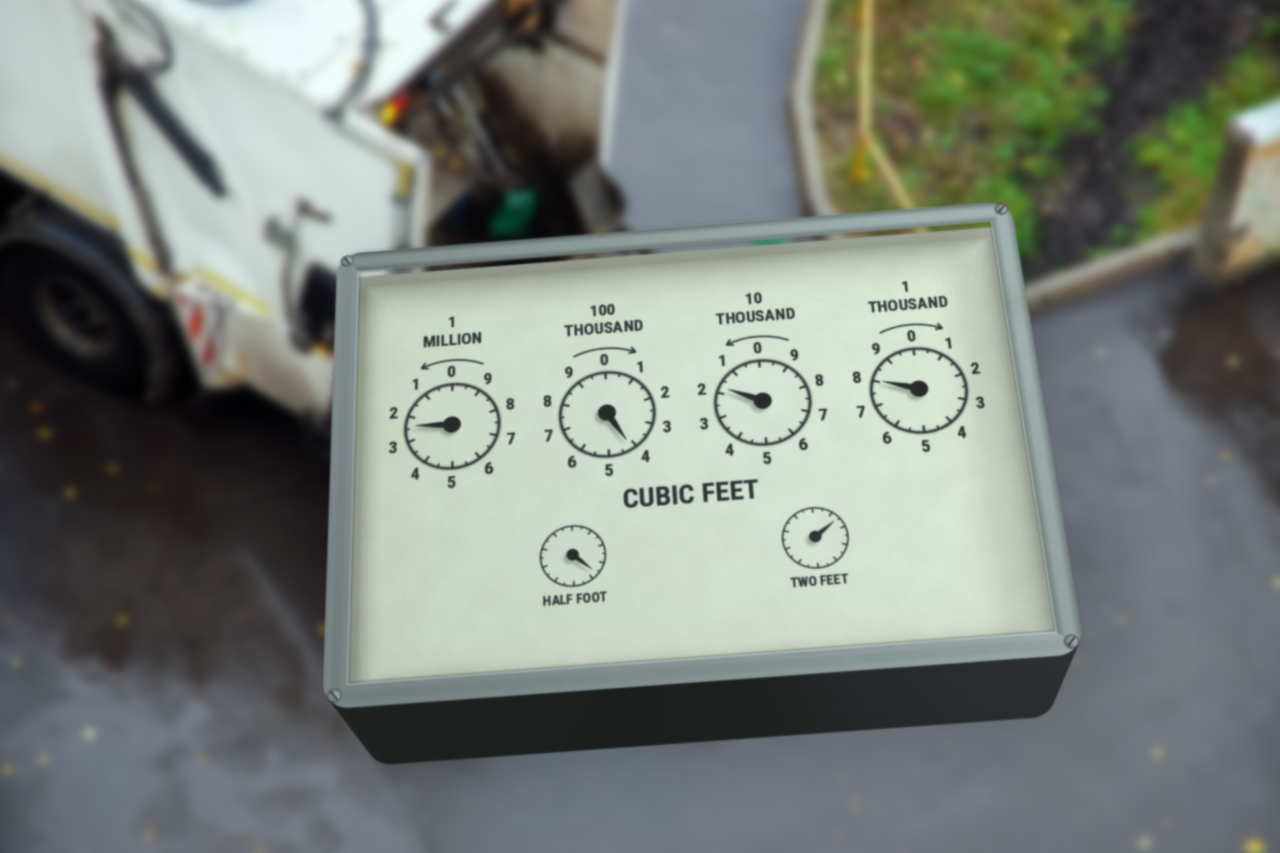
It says 241800 ft³
